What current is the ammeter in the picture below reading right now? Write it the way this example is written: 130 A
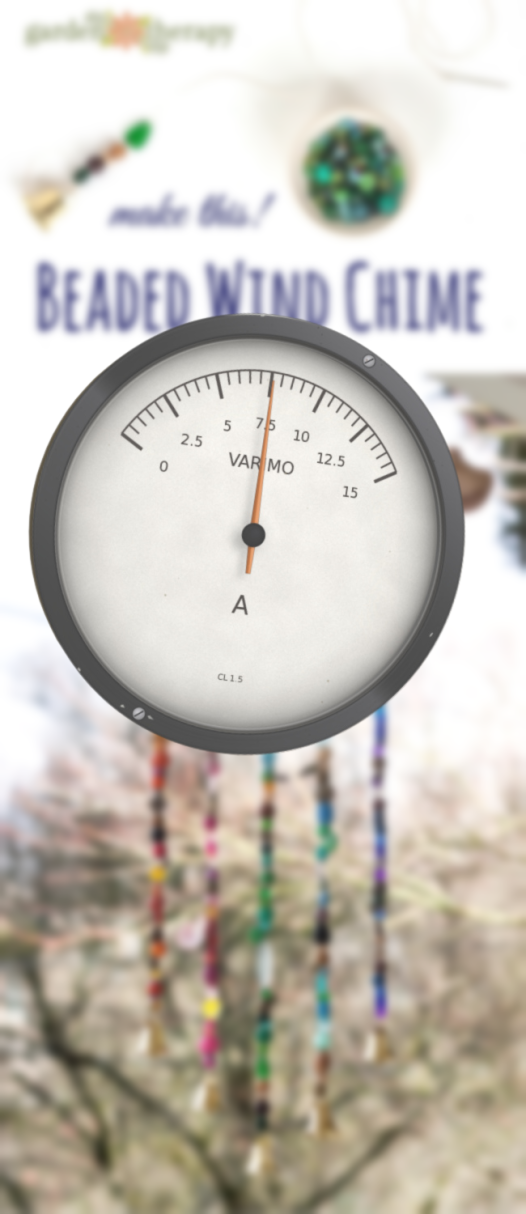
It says 7.5 A
